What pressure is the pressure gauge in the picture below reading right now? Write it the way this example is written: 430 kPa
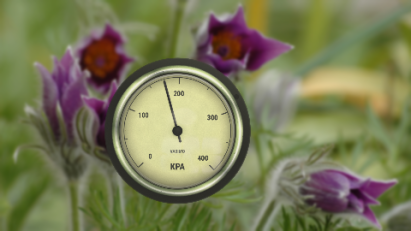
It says 175 kPa
